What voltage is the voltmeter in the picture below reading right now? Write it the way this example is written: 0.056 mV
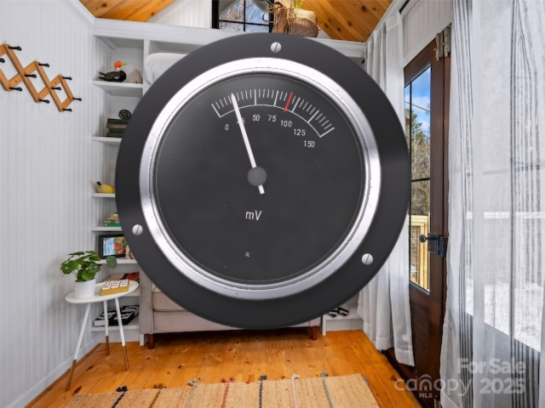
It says 25 mV
